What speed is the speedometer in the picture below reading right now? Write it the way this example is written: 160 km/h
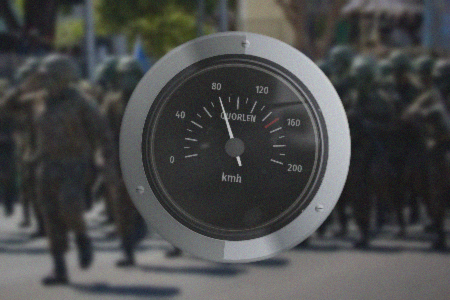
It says 80 km/h
